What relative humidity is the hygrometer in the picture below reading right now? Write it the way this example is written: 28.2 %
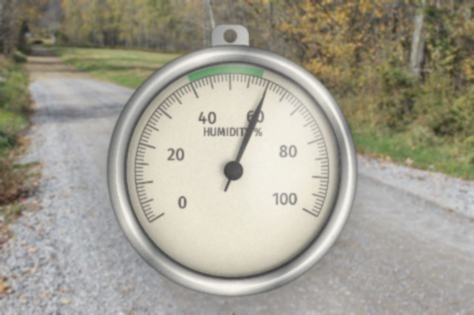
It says 60 %
